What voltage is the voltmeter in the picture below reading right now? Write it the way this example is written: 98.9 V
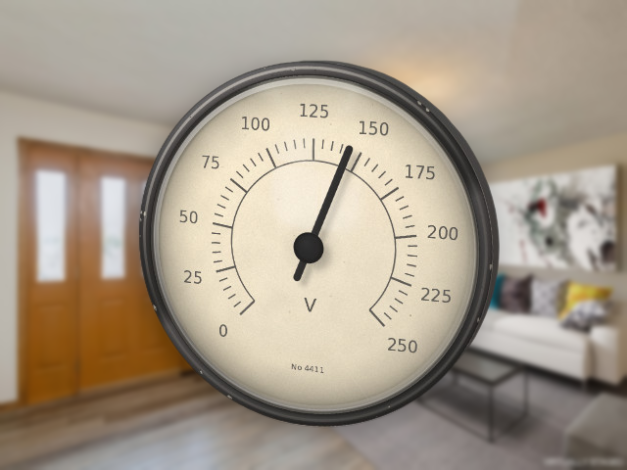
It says 145 V
